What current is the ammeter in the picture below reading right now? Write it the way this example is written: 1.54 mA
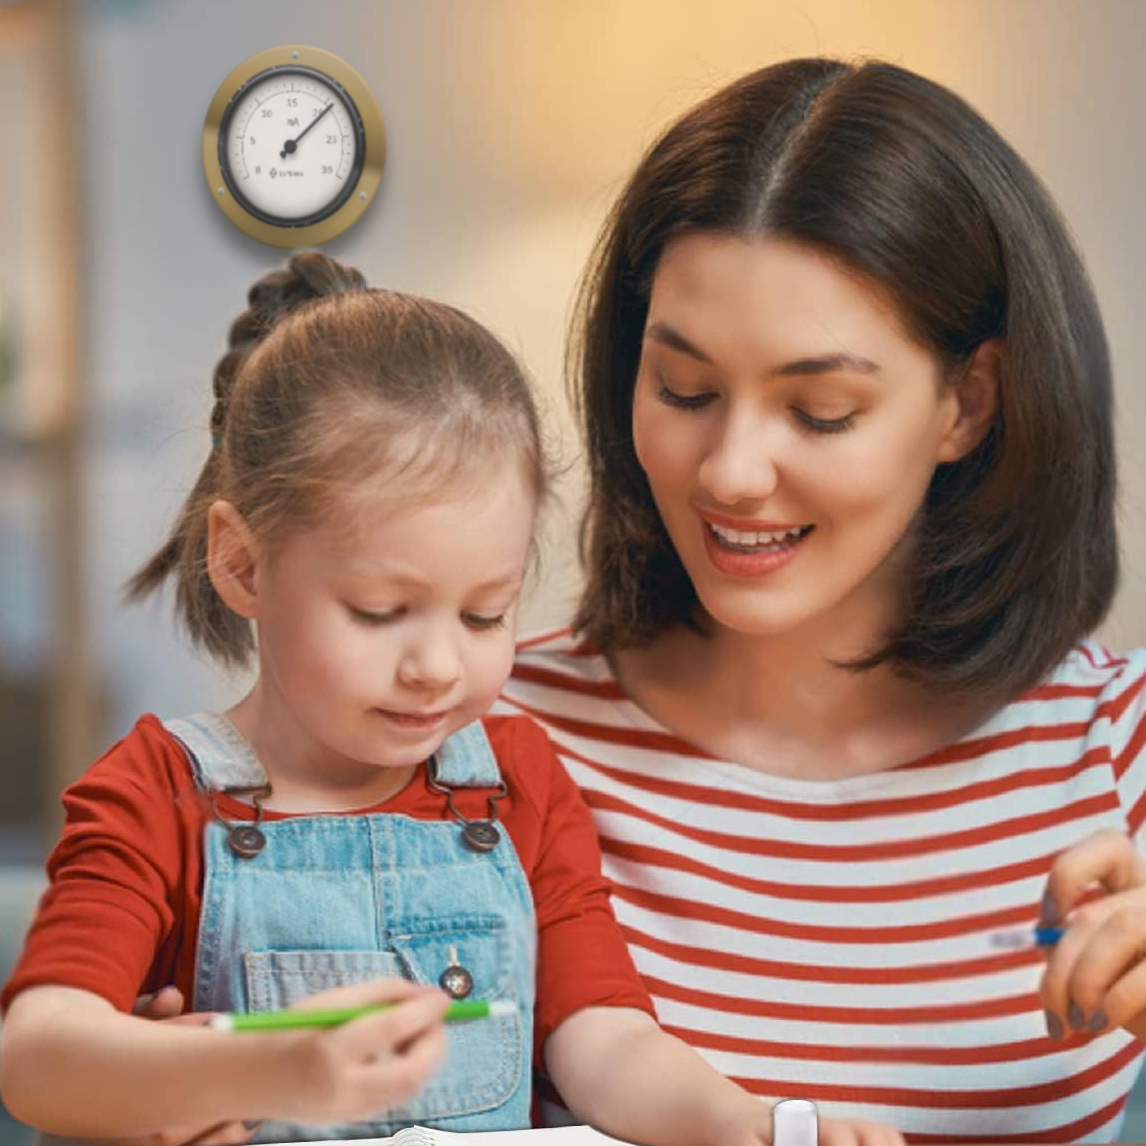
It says 21 mA
